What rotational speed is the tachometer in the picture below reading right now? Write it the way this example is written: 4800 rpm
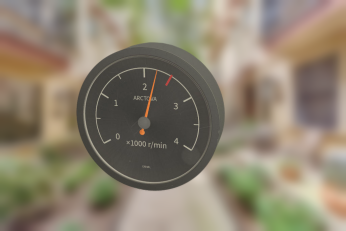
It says 2250 rpm
